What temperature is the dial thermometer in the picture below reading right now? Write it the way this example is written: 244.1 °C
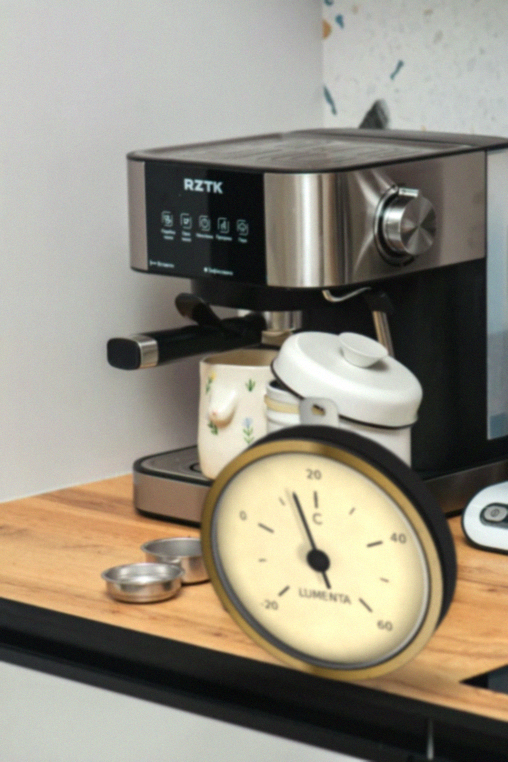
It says 15 °C
